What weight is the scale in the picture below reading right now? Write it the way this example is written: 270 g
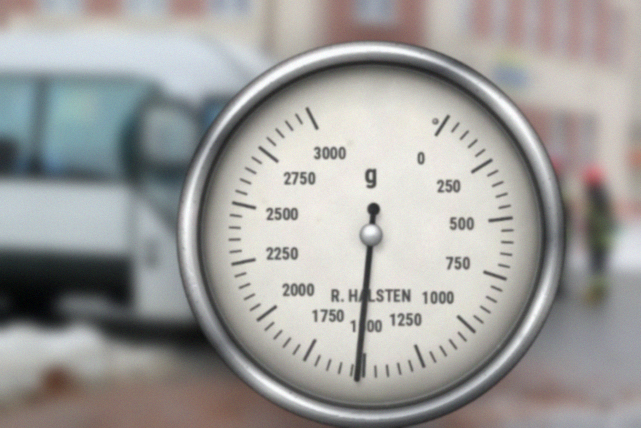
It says 1525 g
